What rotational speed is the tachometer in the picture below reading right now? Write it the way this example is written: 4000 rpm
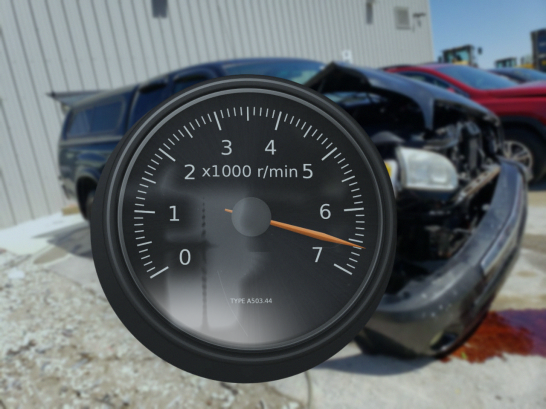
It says 6600 rpm
